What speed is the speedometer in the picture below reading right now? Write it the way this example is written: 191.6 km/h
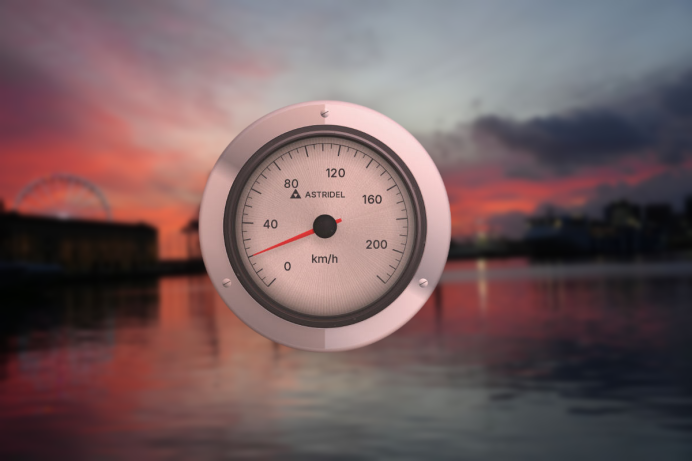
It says 20 km/h
